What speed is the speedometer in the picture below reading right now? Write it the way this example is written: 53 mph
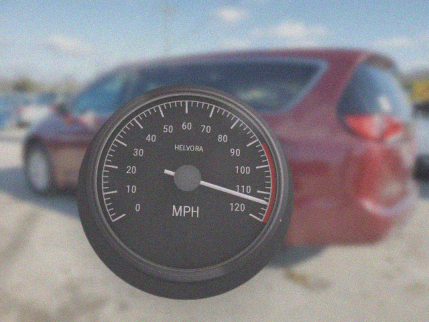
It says 114 mph
